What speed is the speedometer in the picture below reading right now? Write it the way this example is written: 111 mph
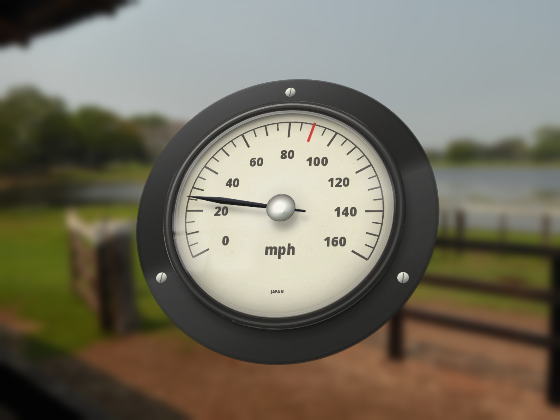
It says 25 mph
